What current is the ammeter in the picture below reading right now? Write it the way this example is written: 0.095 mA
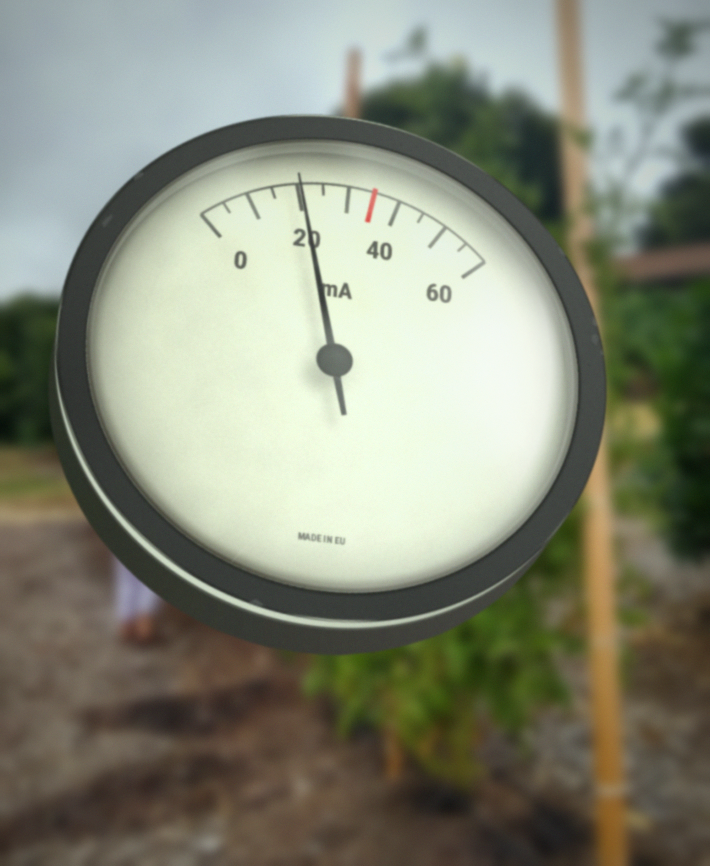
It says 20 mA
